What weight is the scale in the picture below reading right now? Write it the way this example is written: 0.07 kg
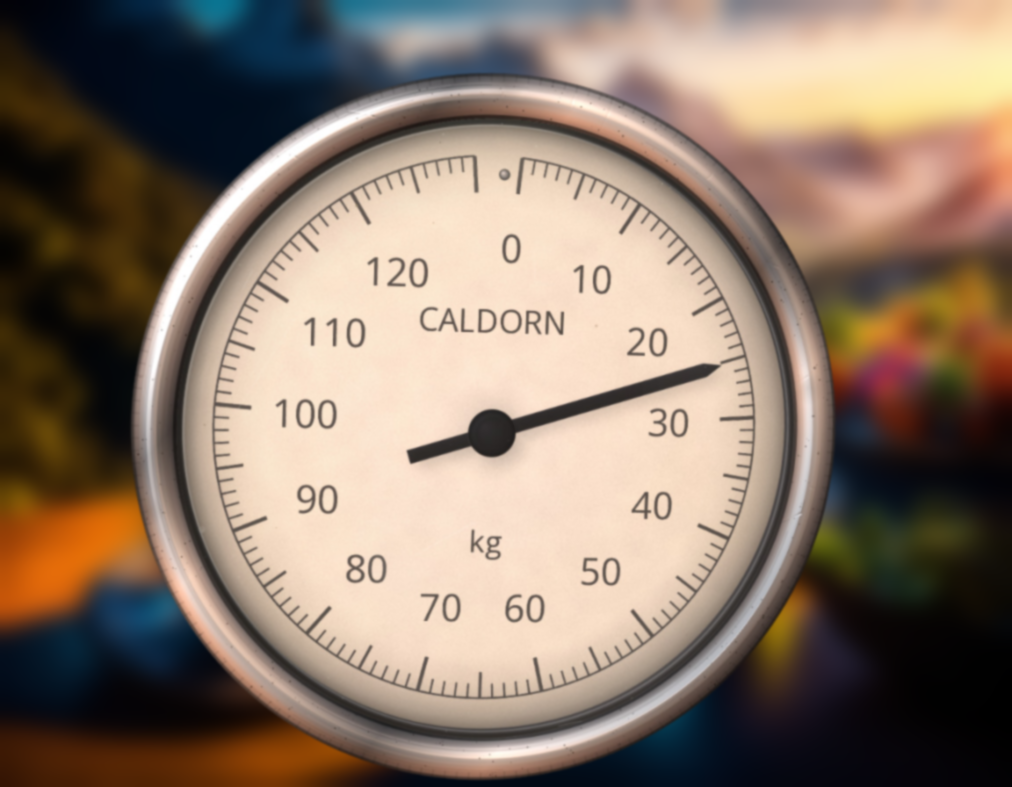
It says 25 kg
